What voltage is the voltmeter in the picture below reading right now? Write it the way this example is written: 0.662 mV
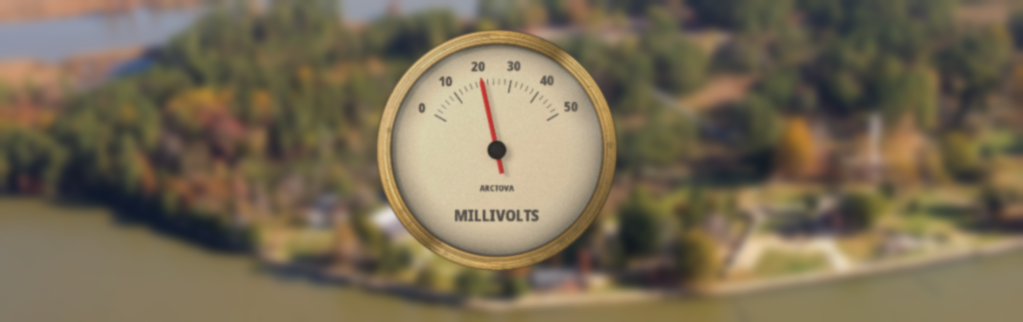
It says 20 mV
